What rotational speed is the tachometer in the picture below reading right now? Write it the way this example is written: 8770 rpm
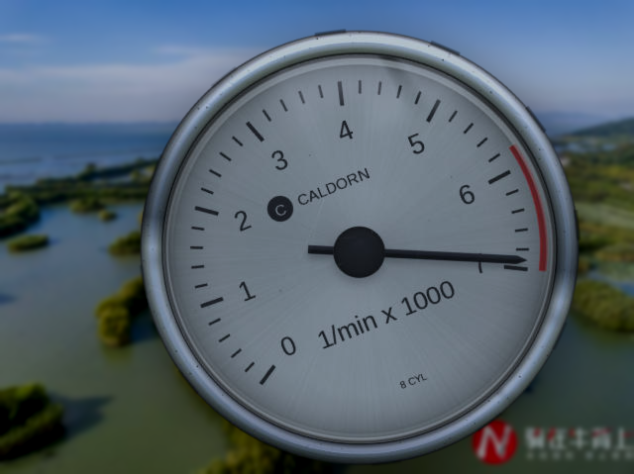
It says 6900 rpm
